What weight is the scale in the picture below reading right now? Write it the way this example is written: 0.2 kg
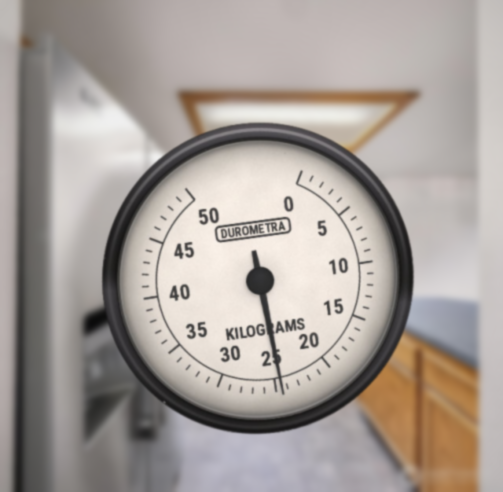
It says 24.5 kg
